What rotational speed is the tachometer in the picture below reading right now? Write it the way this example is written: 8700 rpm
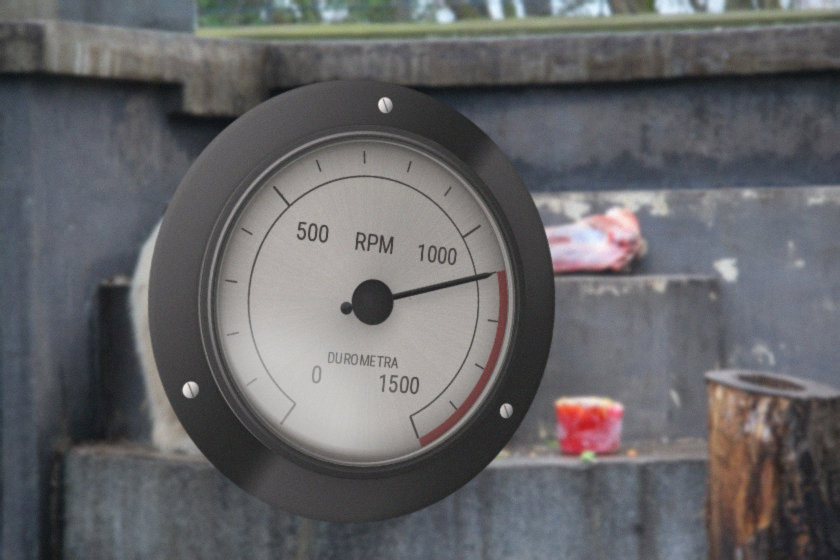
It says 1100 rpm
